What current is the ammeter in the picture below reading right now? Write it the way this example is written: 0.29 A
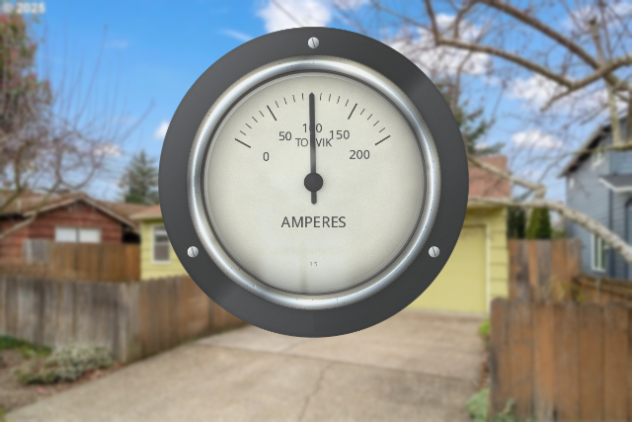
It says 100 A
